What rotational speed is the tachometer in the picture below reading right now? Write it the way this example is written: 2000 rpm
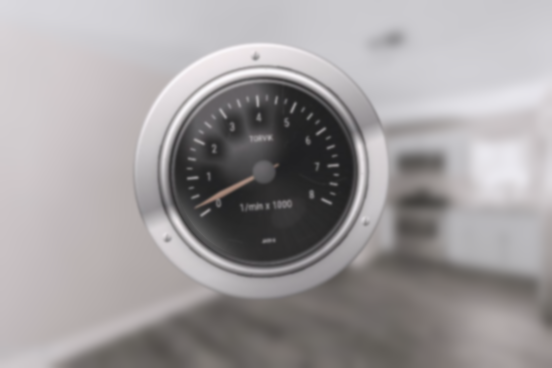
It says 250 rpm
